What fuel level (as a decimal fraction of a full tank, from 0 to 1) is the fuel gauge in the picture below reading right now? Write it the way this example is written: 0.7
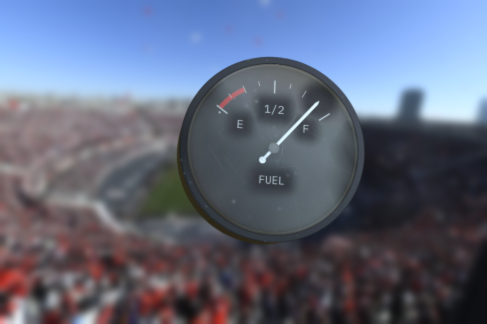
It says 0.875
